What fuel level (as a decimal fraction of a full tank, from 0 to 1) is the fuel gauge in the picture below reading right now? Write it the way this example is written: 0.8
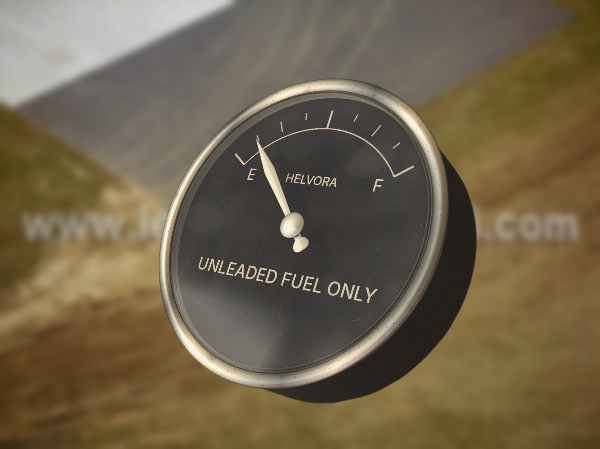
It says 0.125
